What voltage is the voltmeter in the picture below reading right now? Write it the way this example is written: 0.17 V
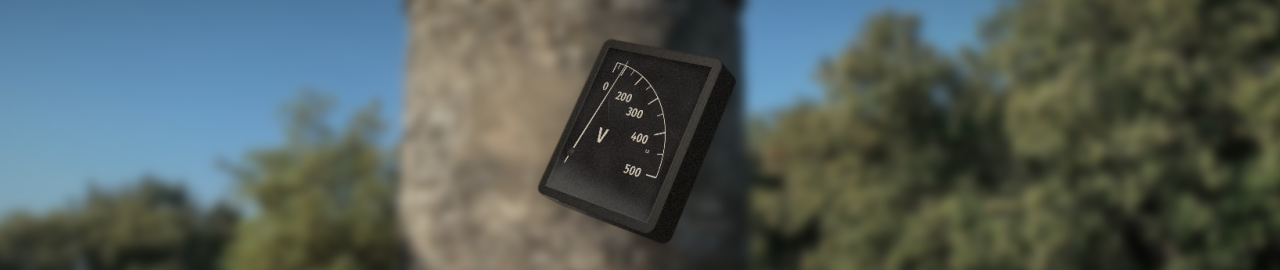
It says 100 V
